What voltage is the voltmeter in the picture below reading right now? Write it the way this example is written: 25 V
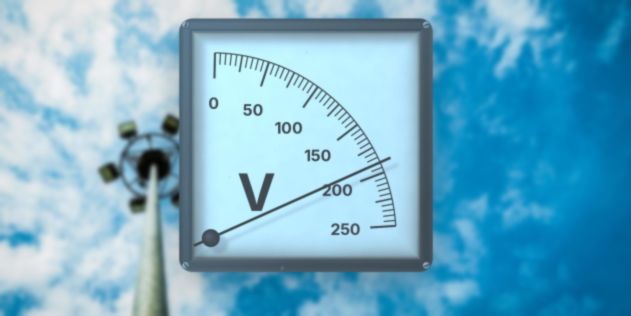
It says 190 V
